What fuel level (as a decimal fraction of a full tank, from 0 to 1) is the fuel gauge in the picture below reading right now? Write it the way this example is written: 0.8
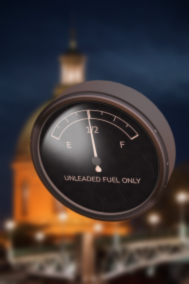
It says 0.5
